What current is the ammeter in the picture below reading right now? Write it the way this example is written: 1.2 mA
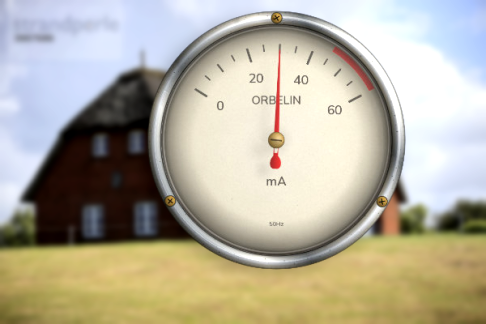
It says 30 mA
